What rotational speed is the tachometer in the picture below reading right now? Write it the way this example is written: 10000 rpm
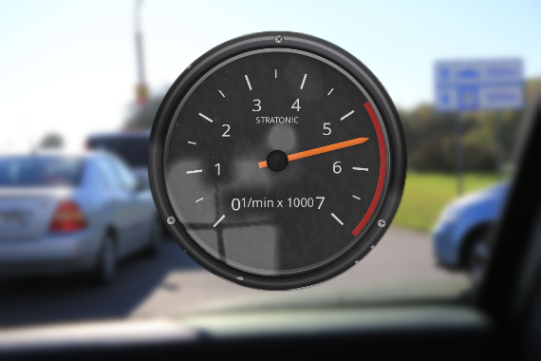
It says 5500 rpm
